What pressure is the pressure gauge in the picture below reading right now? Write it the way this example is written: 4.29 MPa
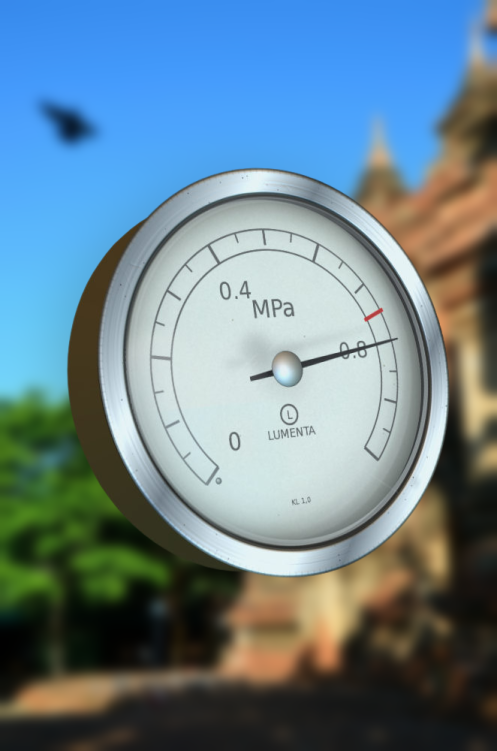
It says 0.8 MPa
